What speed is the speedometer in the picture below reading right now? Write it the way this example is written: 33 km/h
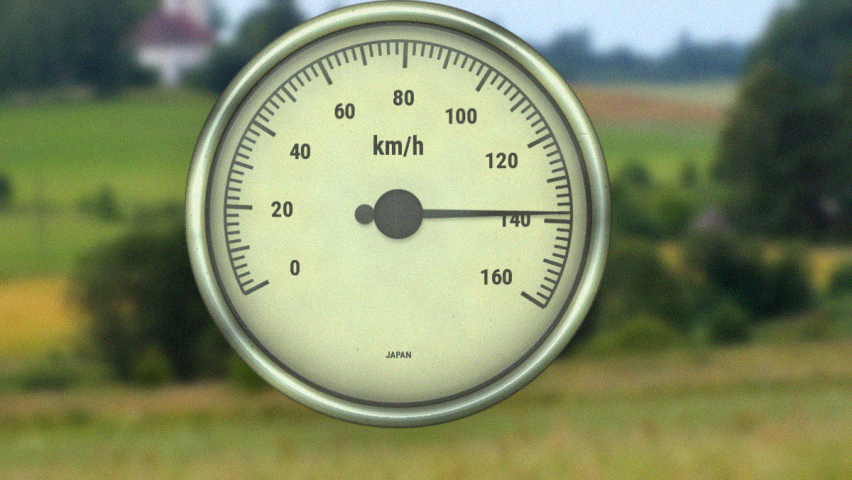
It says 138 km/h
